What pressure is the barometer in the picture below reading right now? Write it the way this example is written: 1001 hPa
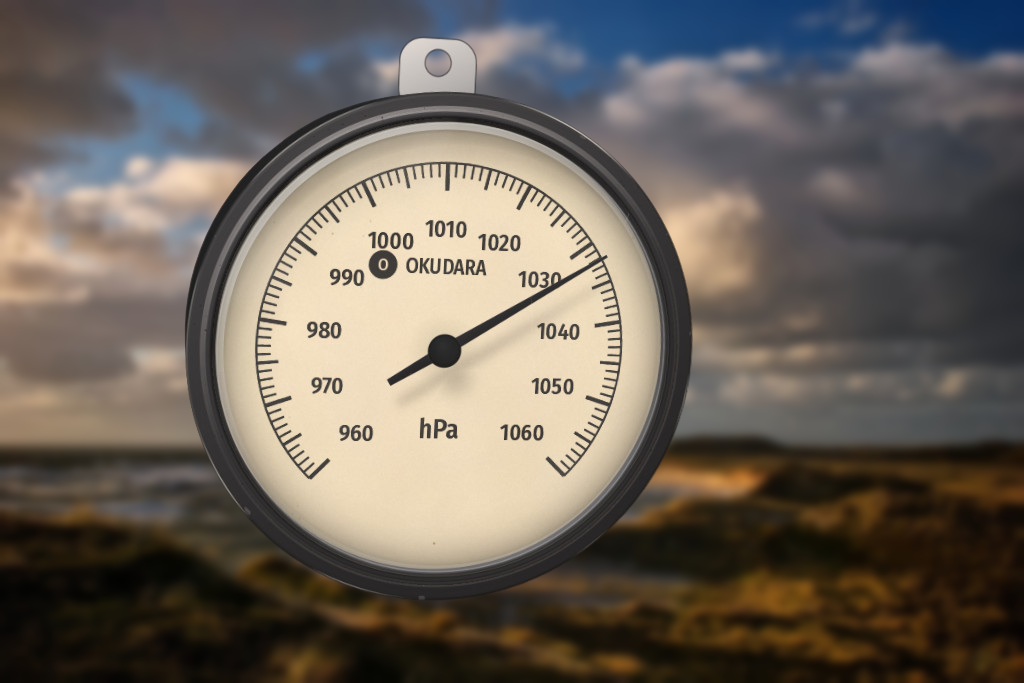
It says 1032 hPa
